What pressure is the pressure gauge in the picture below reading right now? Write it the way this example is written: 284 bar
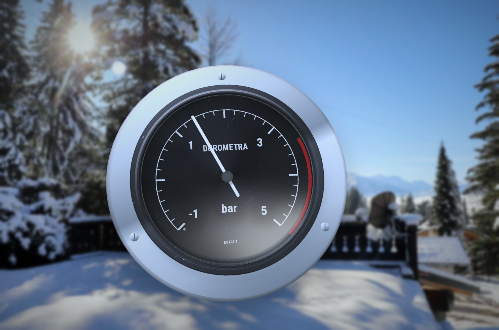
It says 1.4 bar
